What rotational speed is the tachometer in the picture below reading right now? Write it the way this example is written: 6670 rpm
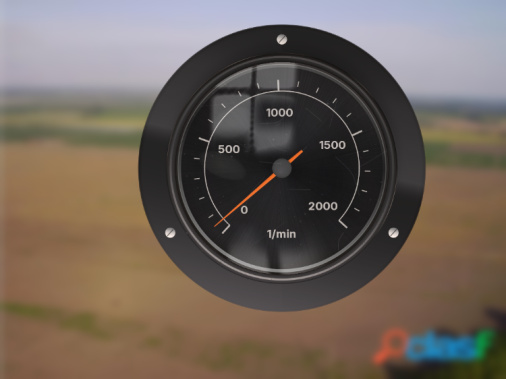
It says 50 rpm
